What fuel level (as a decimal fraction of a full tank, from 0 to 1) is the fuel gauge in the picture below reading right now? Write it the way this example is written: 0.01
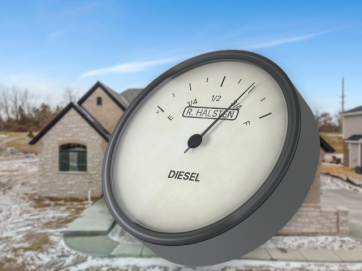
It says 0.75
